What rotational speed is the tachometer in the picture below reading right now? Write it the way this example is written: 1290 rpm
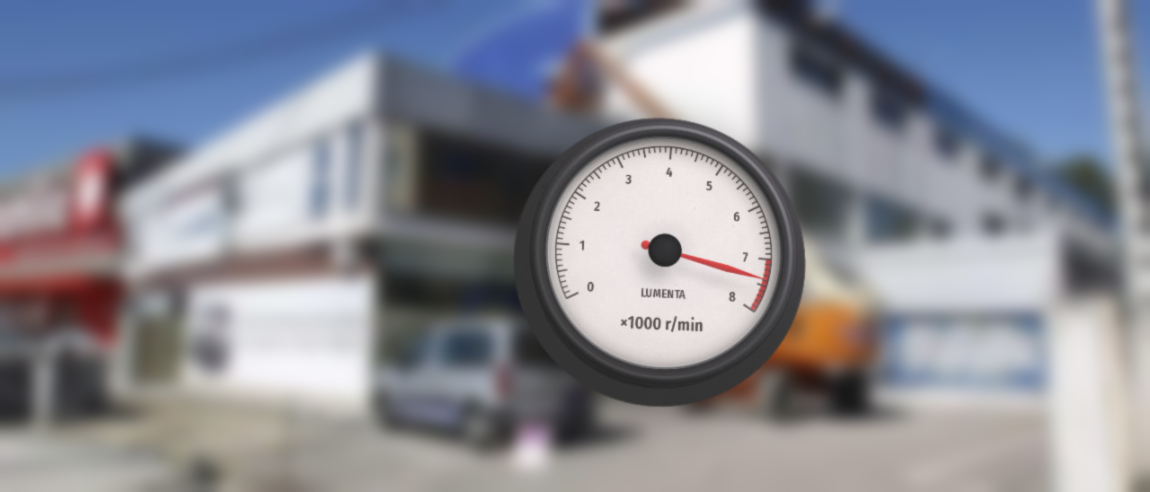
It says 7400 rpm
